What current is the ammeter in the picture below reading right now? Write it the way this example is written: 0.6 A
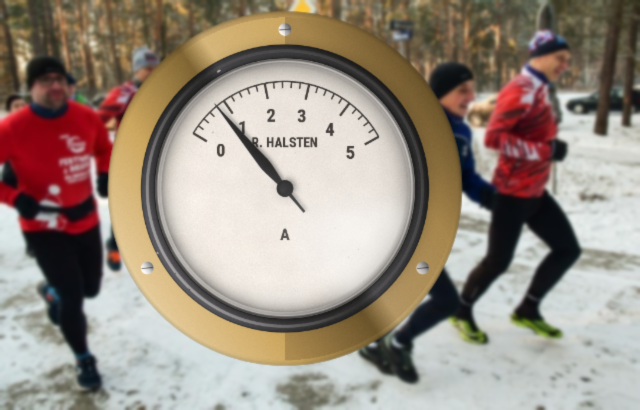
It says 0.8 A
